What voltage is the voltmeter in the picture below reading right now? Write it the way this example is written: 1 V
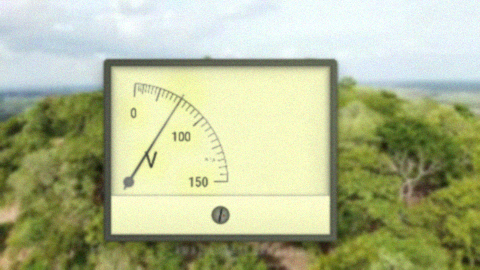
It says 75 V
